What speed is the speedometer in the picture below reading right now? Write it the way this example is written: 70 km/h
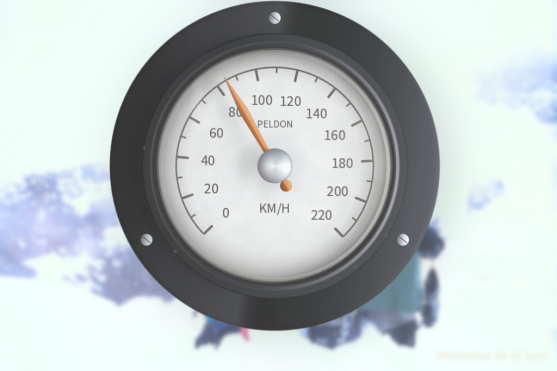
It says 85 km/h
